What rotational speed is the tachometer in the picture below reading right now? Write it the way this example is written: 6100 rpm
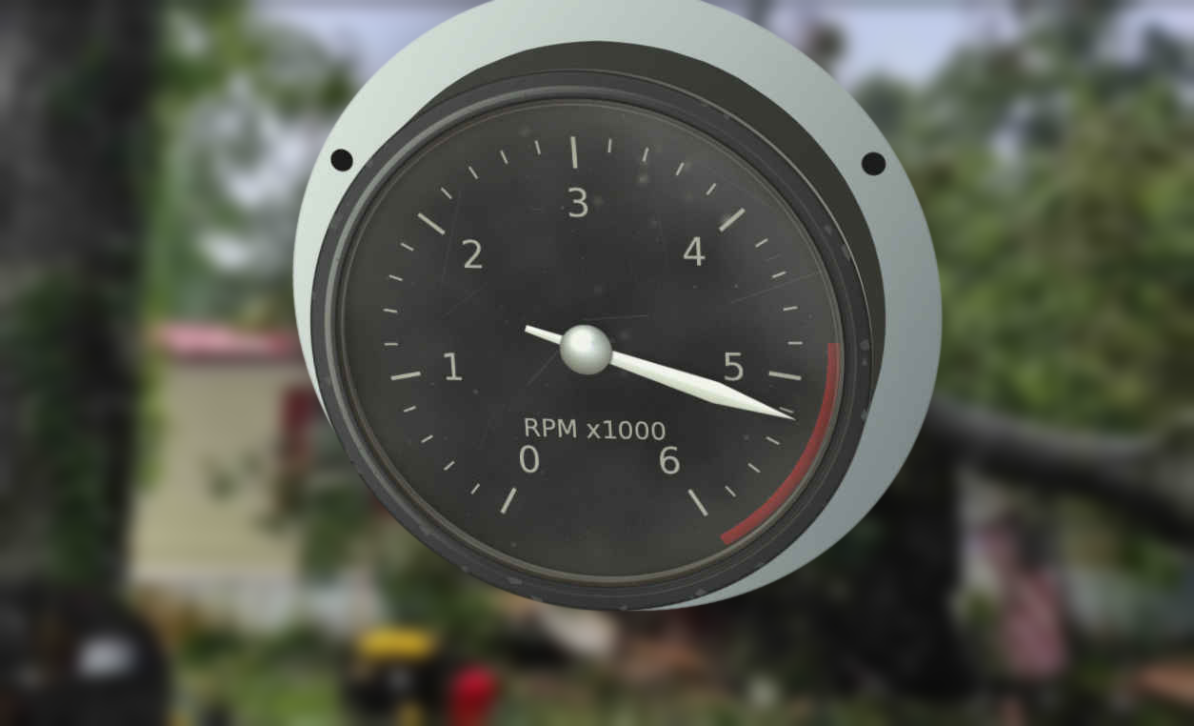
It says 5200 rpm
